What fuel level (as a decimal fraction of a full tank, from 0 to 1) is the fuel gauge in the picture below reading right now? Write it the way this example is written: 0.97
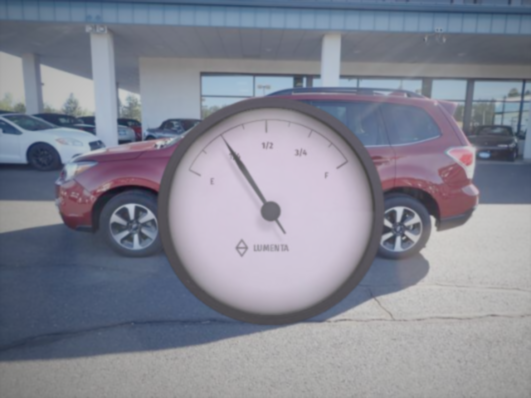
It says 0.25
